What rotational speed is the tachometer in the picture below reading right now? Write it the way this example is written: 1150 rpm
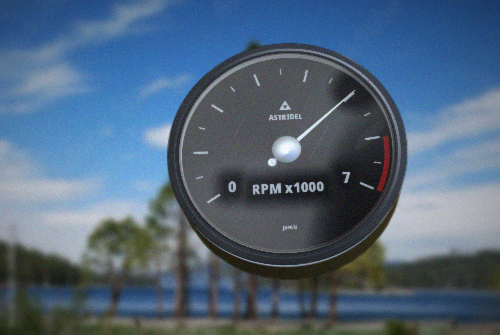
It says 5000 rpm
